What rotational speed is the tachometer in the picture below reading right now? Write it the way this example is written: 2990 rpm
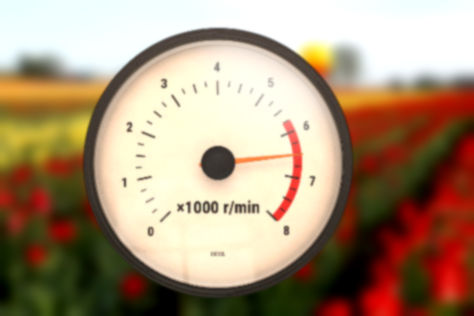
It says 6500 rpm
